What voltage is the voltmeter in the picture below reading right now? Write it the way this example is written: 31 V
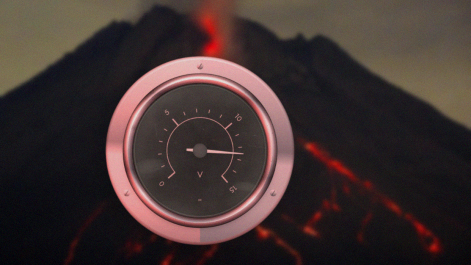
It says 12.5 V
